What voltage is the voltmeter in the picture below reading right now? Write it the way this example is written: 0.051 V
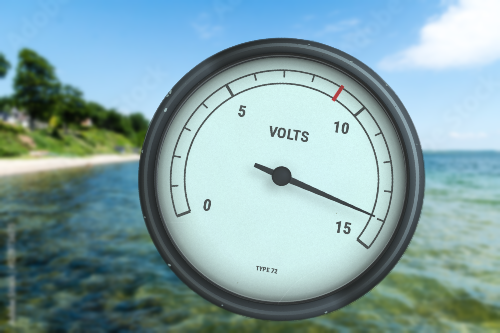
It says 14 V
